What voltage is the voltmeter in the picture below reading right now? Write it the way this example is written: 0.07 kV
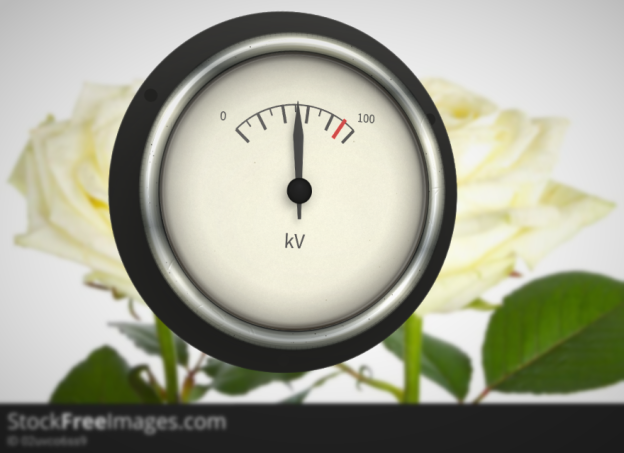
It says 50 kV
